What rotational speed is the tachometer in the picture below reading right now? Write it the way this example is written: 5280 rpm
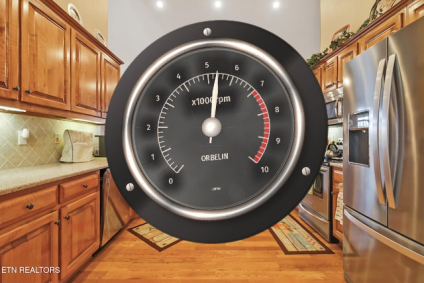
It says 5400 rpm
